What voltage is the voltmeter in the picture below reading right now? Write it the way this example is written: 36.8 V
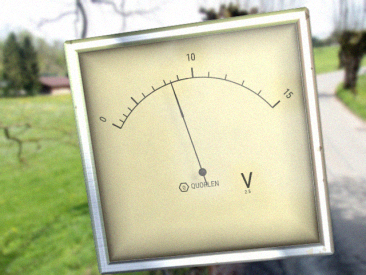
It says 8.5 V
